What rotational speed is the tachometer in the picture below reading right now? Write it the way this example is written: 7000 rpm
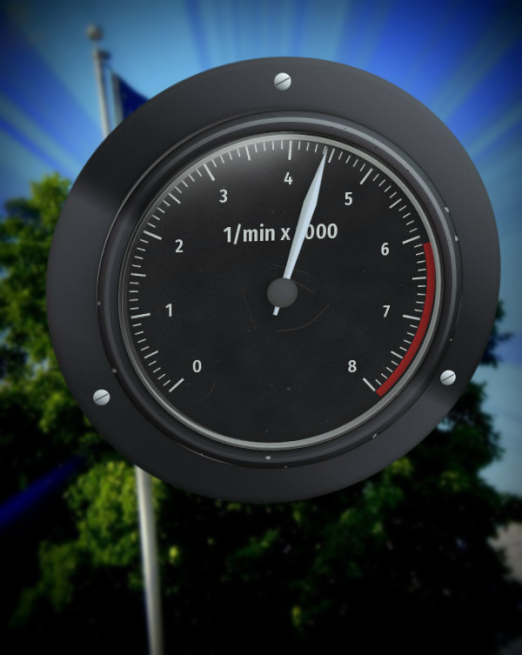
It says 4400 rpm
